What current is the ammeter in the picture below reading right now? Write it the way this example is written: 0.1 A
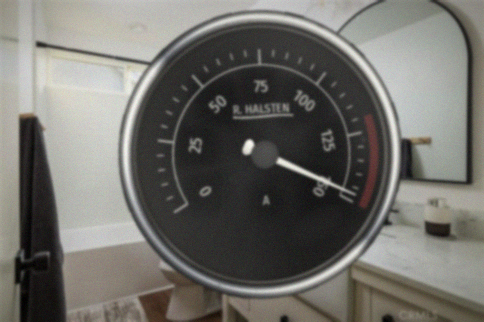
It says 147.5 A
